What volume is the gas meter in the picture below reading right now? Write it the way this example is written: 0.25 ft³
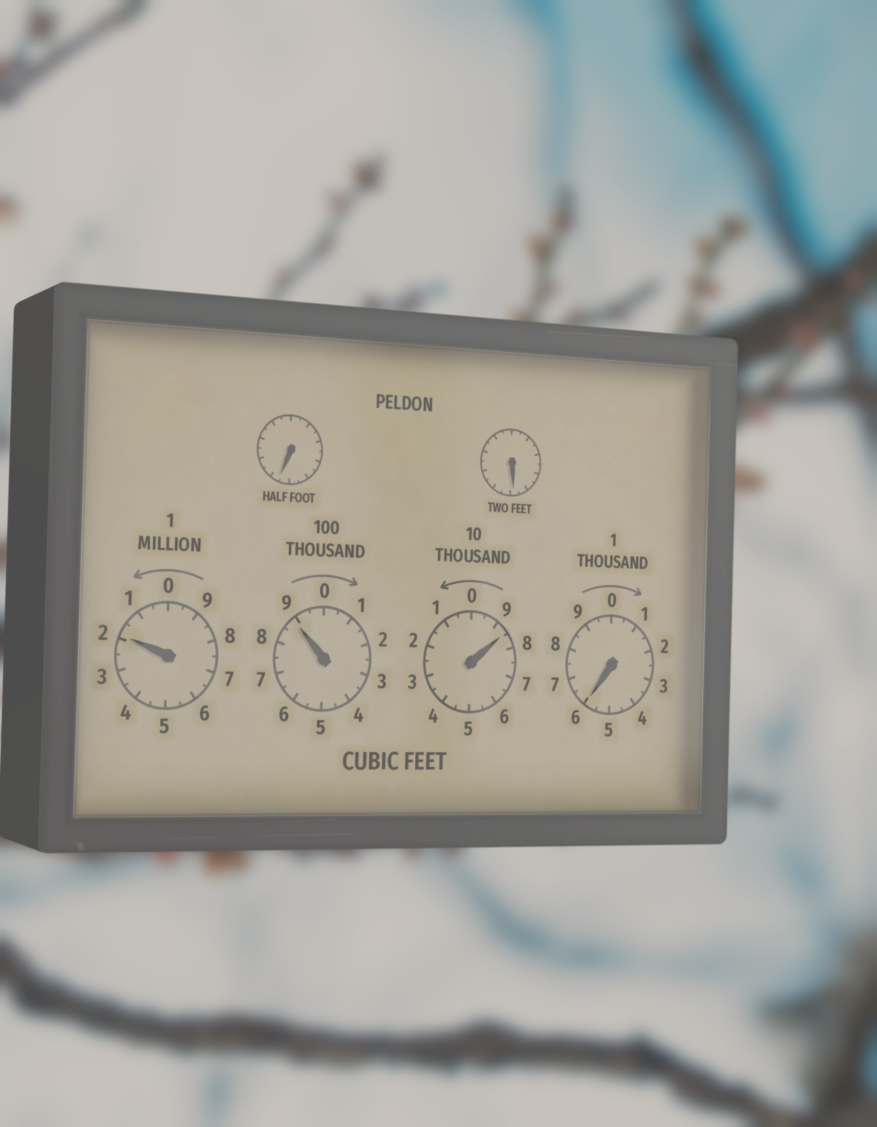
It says 188600 ft³
